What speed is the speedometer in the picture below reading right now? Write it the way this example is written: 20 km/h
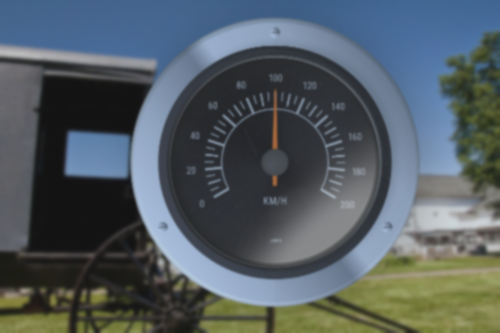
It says 100 km/h
